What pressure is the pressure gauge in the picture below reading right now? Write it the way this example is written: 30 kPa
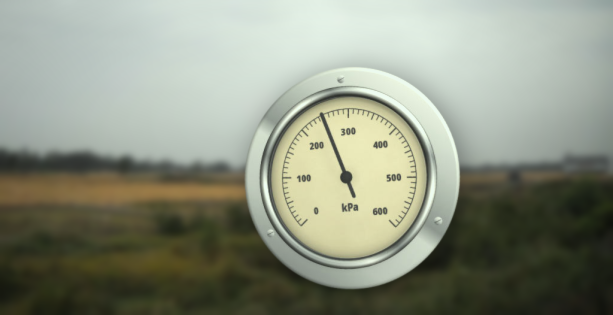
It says 250 kPa
